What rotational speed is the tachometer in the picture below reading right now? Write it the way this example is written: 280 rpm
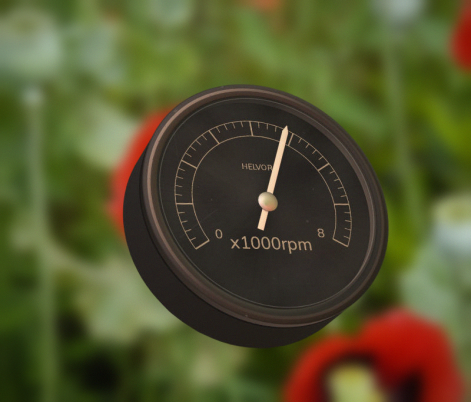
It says 4800 rpm
